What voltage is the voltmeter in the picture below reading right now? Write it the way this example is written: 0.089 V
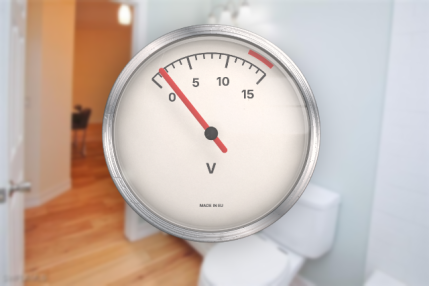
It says 1.5 V
